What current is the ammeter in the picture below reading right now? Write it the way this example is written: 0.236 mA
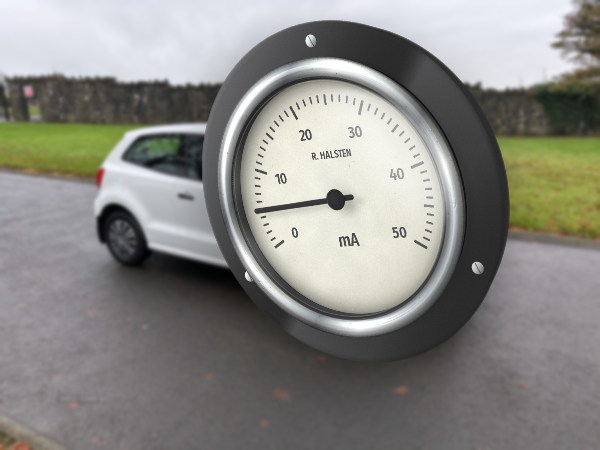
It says 5 mA
